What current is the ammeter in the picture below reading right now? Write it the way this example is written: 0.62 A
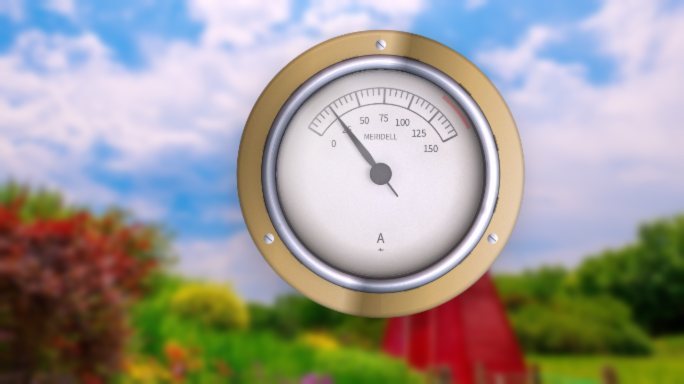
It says 25 A
